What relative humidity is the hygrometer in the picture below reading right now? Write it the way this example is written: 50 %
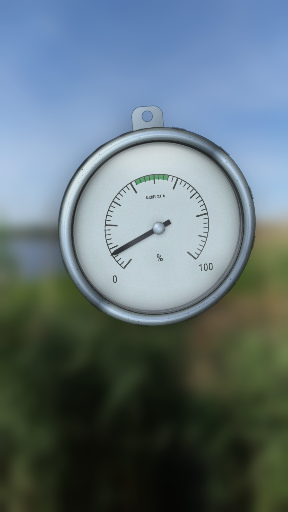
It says 8 %
